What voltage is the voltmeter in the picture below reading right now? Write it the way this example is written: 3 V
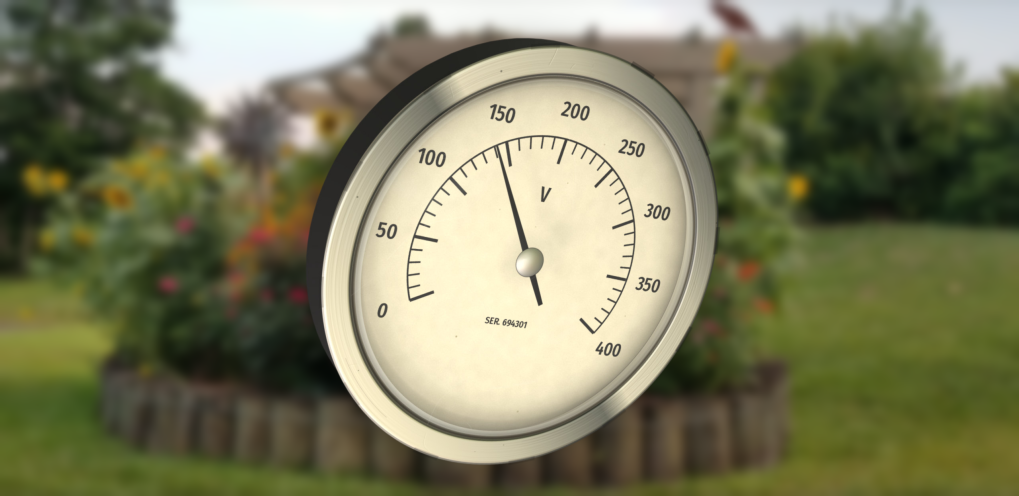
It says 140 V
